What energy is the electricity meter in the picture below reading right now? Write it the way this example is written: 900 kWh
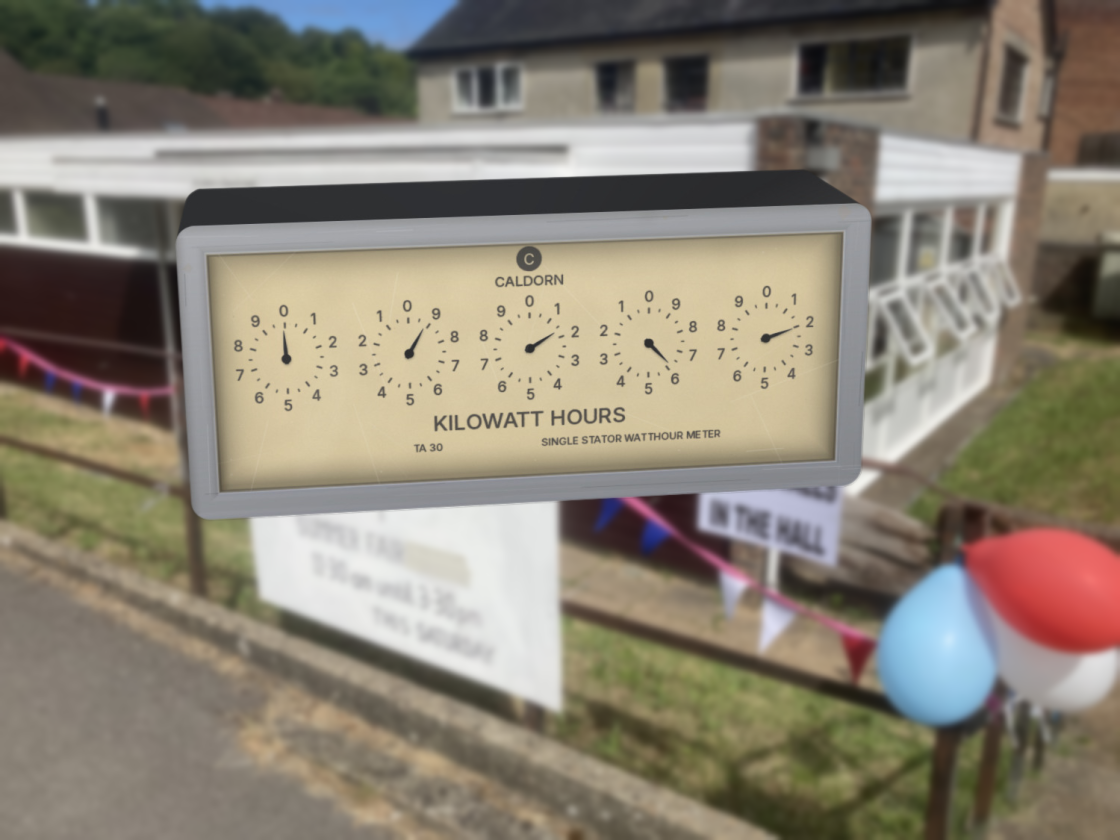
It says 99162 kWh
